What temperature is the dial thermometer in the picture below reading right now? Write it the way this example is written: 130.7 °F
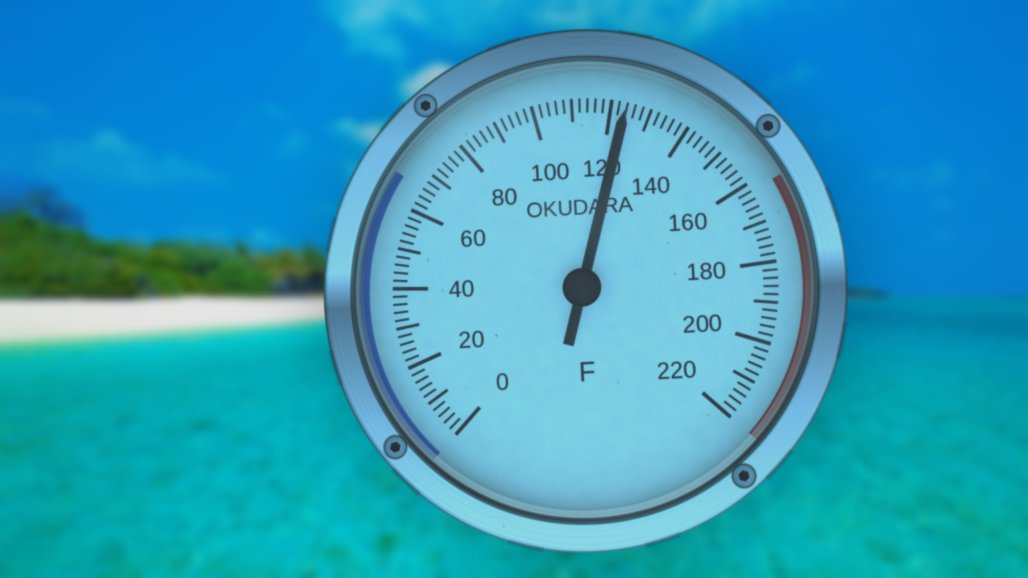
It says 124 °F
